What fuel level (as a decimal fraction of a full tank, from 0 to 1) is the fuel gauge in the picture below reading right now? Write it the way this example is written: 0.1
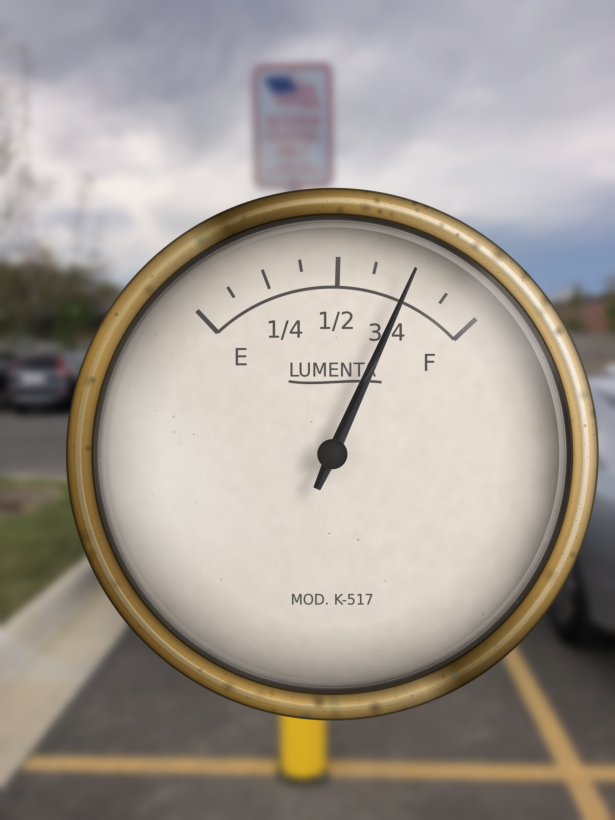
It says 0.75
